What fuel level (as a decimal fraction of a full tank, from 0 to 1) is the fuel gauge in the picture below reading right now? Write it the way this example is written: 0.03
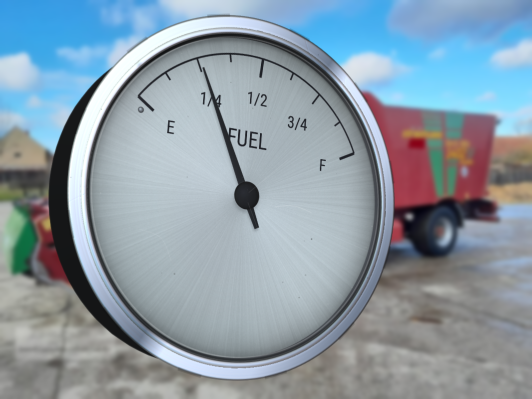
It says 0.25
